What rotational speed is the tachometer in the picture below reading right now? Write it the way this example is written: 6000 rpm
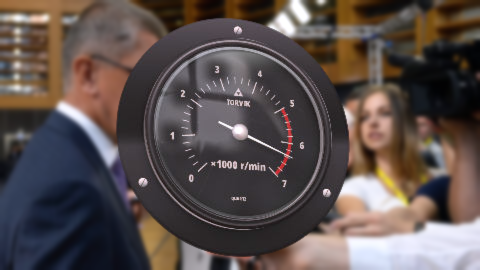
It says 6400 rpm
